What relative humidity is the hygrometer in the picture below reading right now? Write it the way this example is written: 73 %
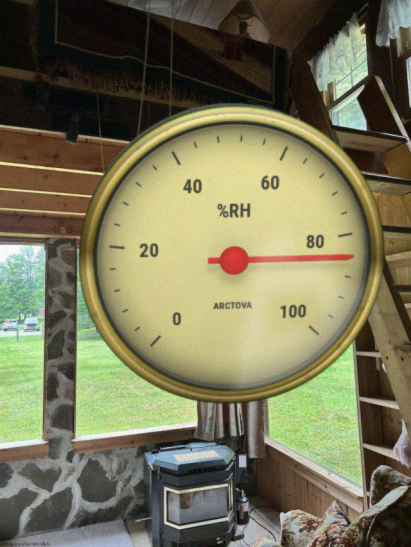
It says 84 %
